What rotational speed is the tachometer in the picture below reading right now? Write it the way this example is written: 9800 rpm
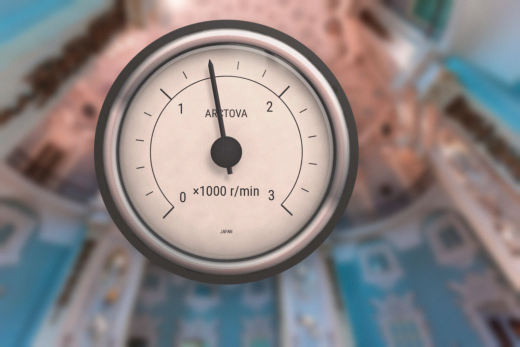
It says 1400 rpm
